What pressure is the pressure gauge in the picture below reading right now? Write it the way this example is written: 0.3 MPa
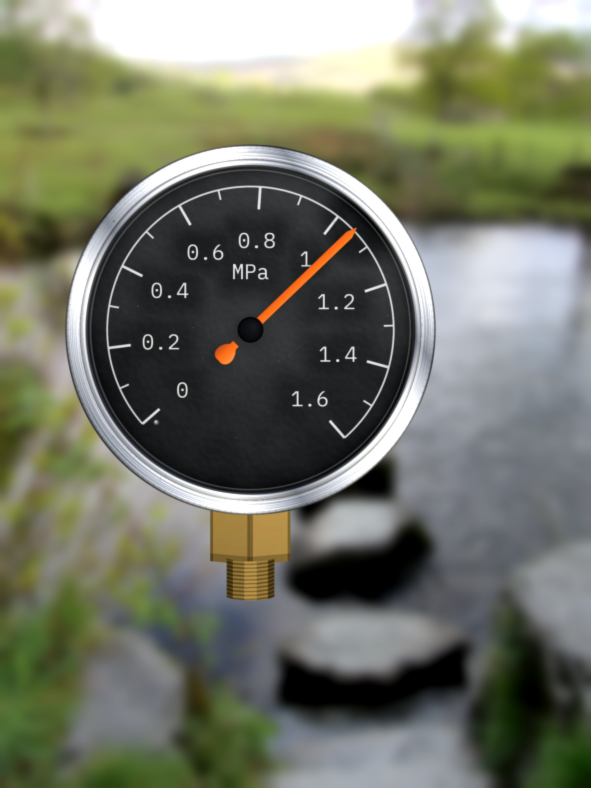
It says 1.05 MPa
